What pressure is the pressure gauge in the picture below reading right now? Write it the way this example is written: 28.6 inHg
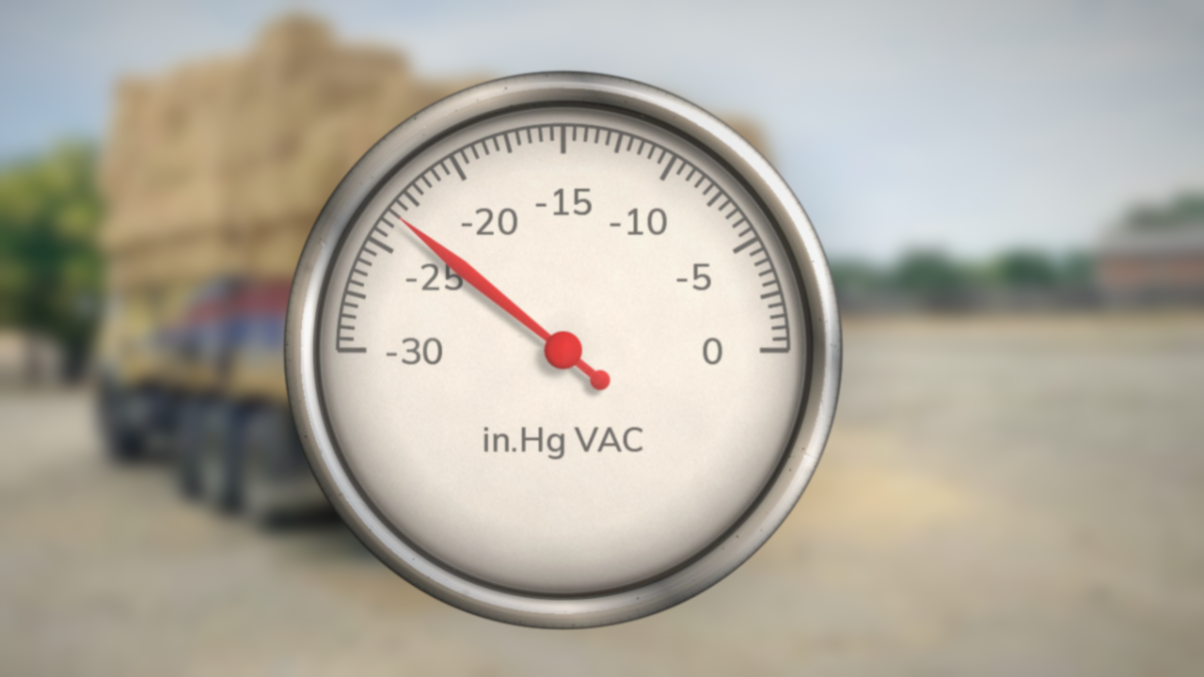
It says -23.5 inHg
